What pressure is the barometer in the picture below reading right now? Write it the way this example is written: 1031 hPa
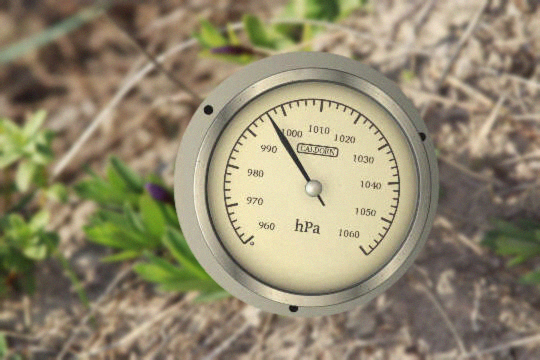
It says 996 hPa
